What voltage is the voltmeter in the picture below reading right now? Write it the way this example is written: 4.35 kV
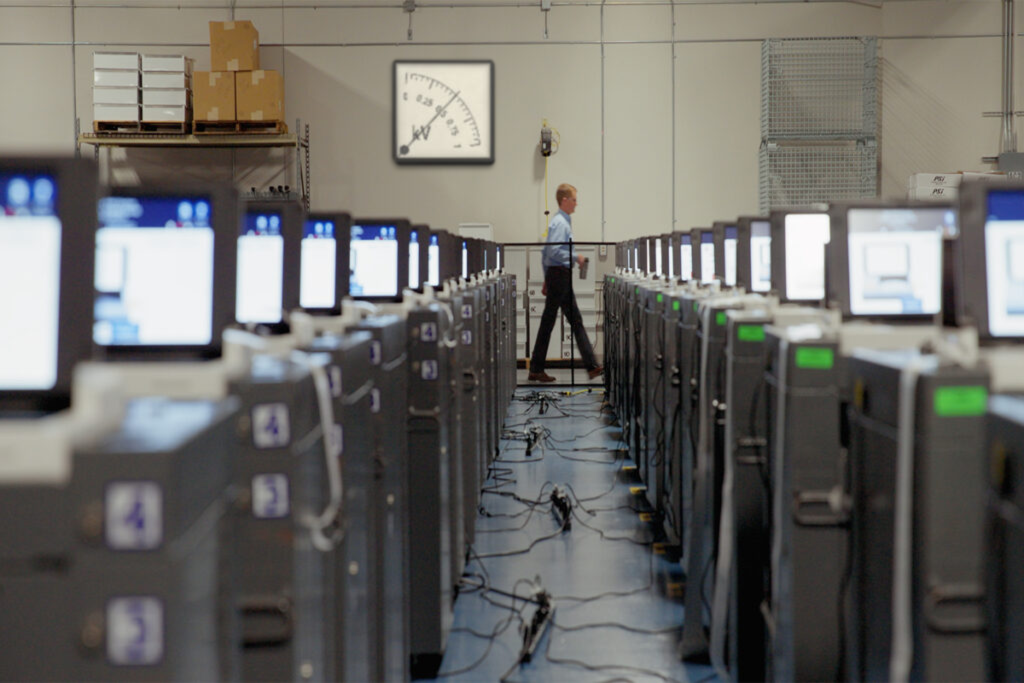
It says 0.5 kV
